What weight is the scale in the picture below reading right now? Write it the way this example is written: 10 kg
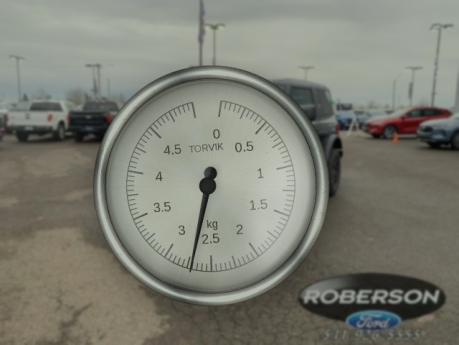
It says 2.7 kg
